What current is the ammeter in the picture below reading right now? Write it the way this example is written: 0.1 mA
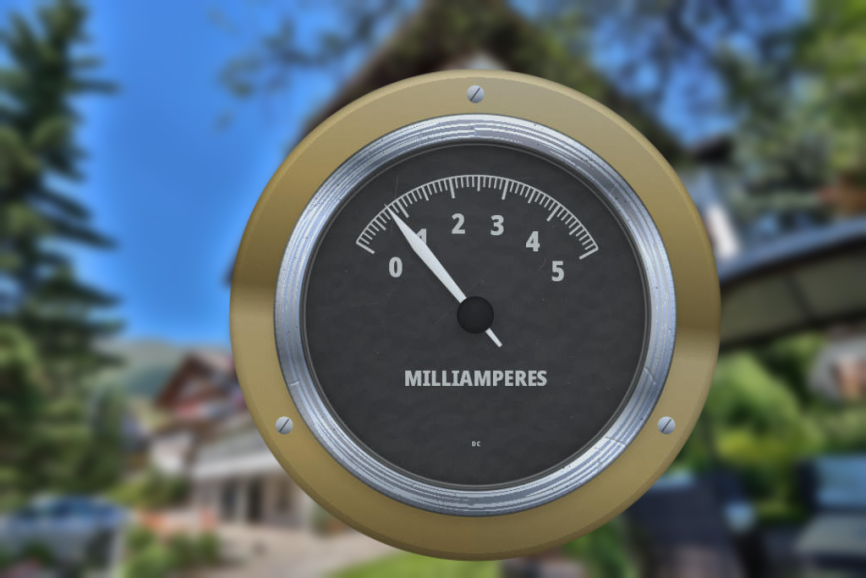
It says 0.8 mA
